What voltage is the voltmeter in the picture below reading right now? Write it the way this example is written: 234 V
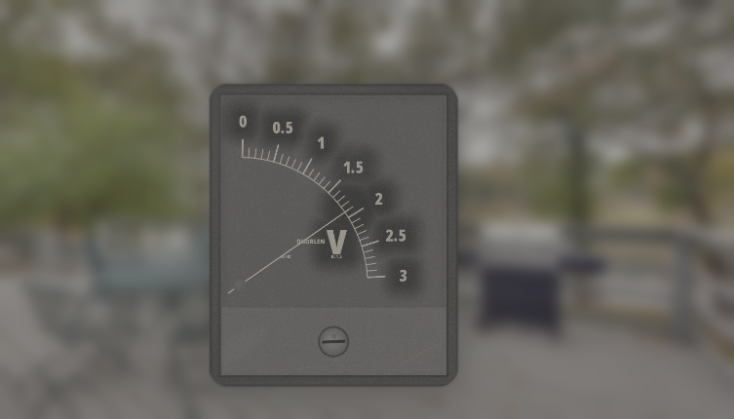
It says 1.9 V
